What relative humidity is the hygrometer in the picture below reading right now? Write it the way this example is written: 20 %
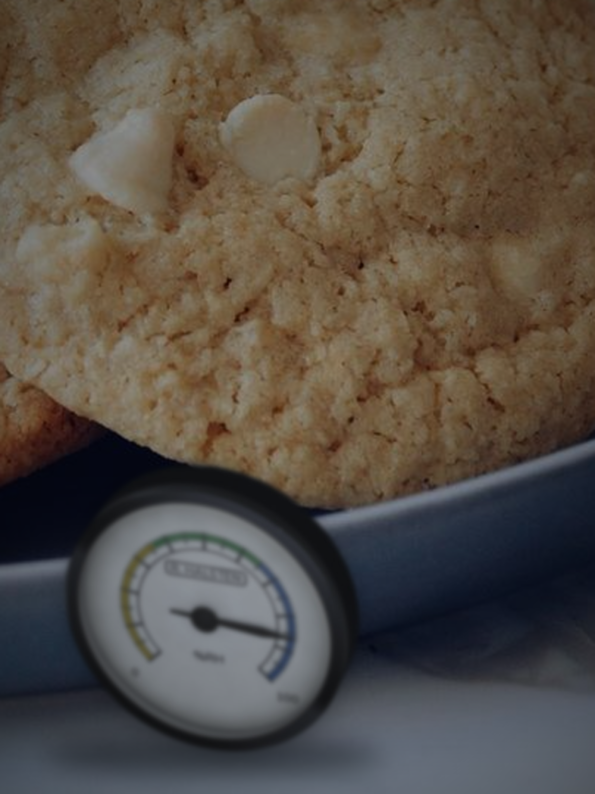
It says 85 %
